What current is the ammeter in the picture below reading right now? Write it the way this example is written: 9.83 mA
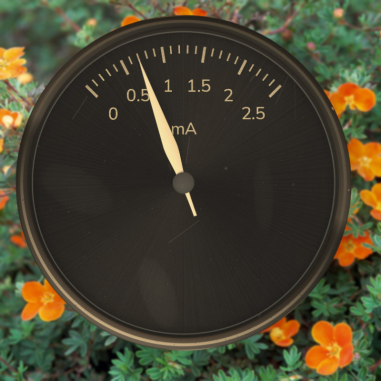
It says 0.7 mA
